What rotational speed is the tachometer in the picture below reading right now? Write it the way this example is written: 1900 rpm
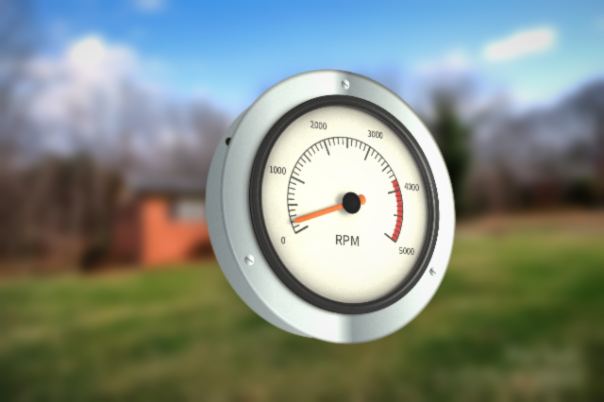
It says 200 rpm
